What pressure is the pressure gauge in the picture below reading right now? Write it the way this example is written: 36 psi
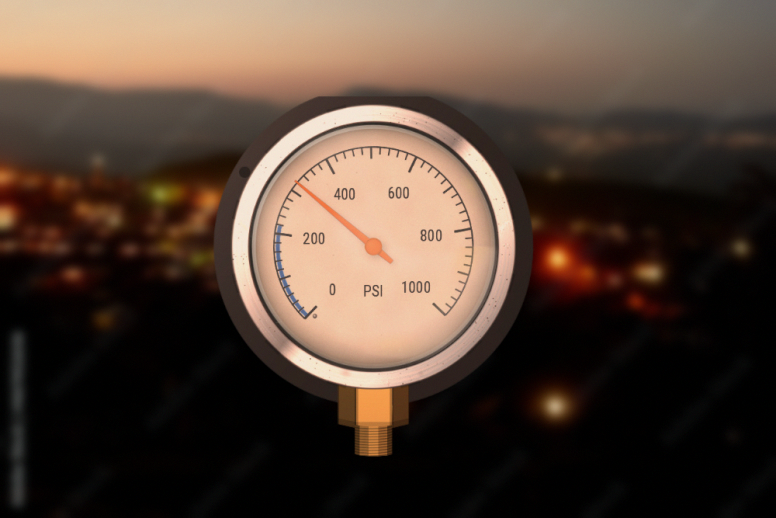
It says 320 psi
